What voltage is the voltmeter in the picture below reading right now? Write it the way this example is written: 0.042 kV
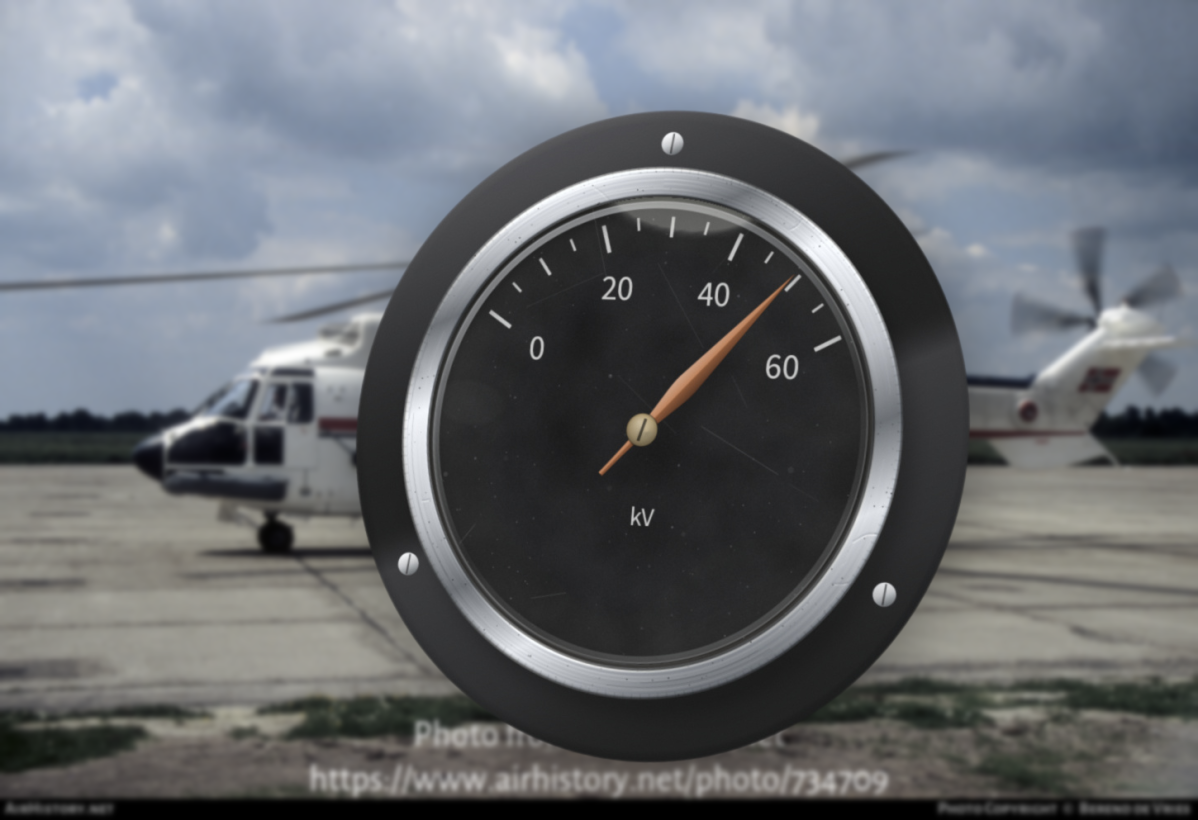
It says 50 kV
